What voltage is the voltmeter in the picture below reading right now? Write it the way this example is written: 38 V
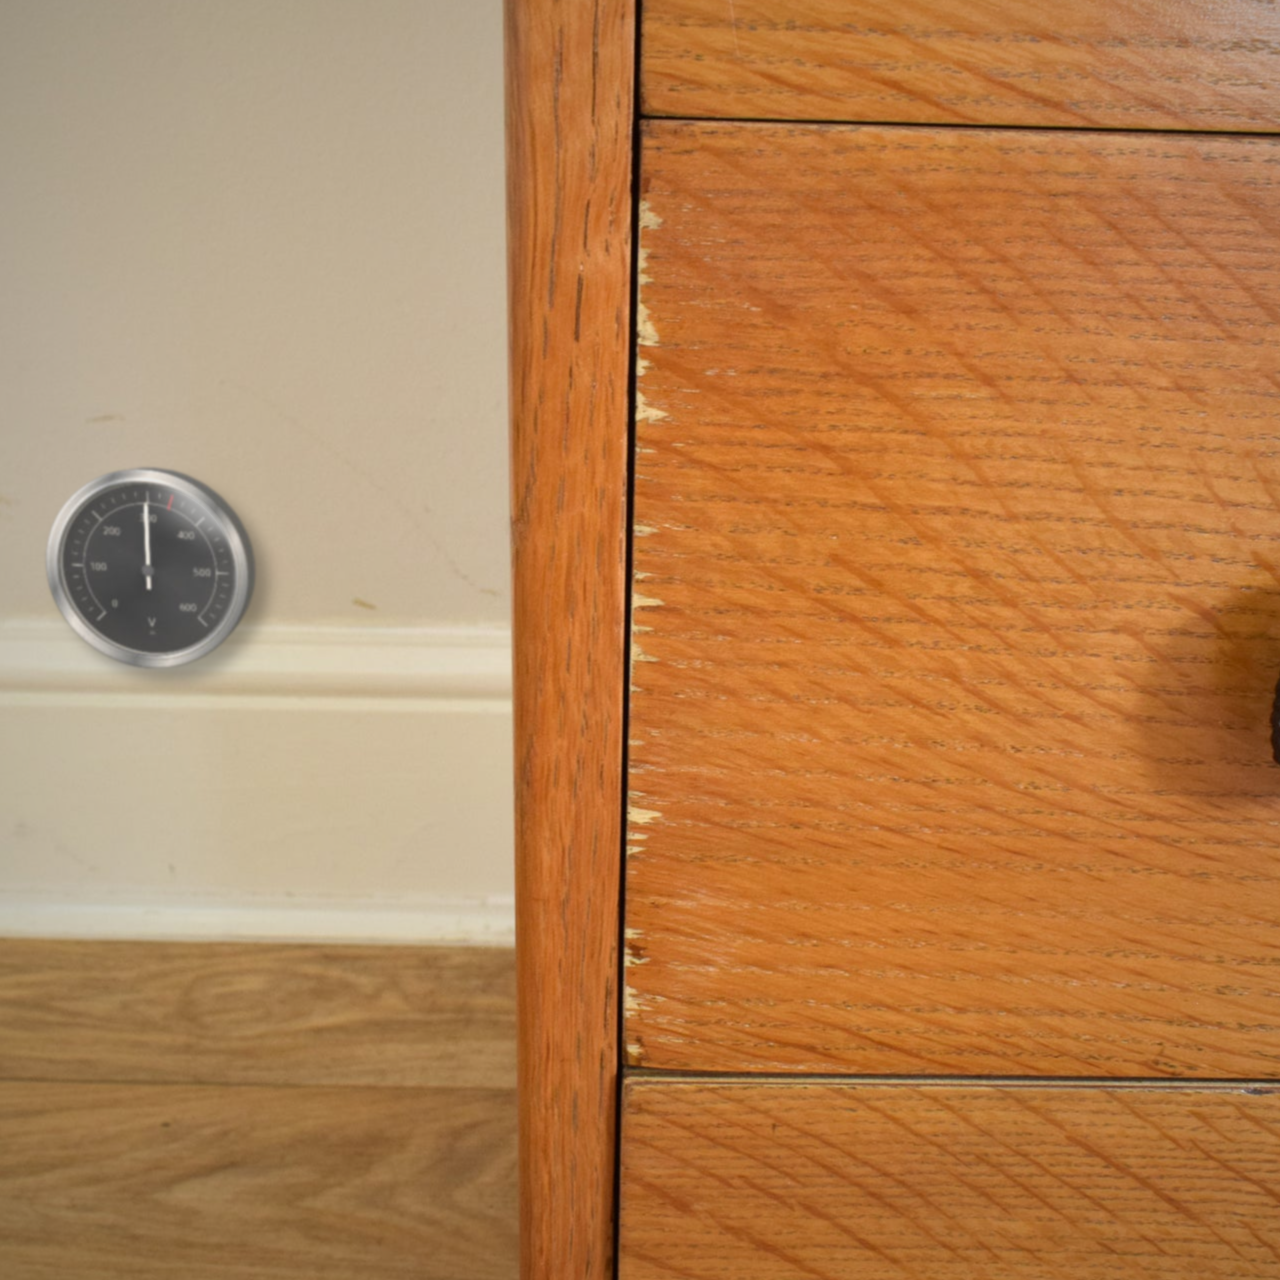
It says 300 V
